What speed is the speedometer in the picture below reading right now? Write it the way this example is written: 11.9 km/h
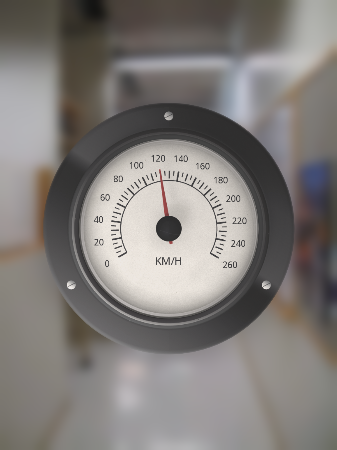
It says 120 km/h
